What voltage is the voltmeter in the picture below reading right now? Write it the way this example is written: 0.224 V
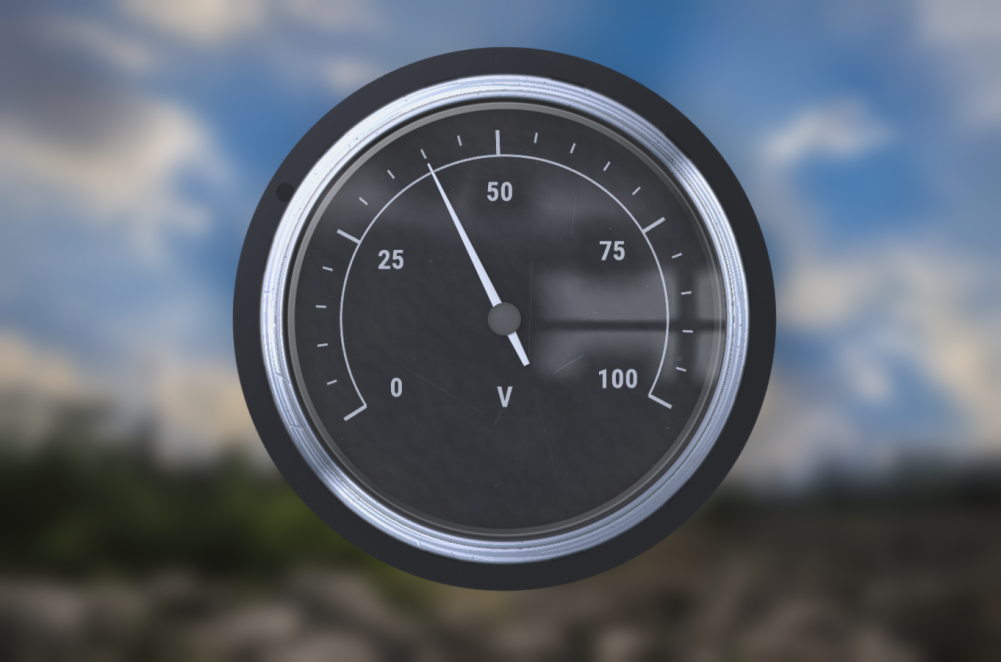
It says 40 V
